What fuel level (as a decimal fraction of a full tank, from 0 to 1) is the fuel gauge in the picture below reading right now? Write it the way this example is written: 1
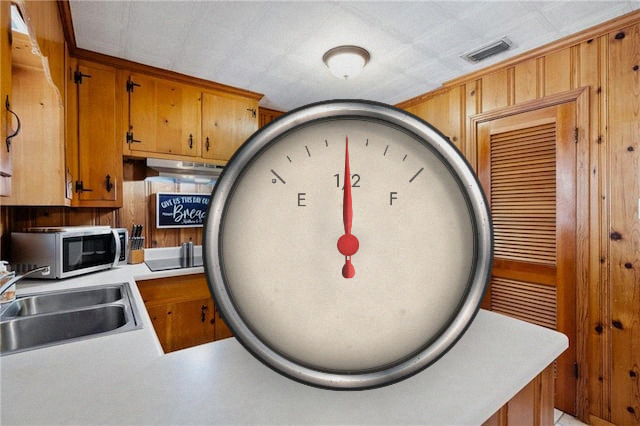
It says 0.5
